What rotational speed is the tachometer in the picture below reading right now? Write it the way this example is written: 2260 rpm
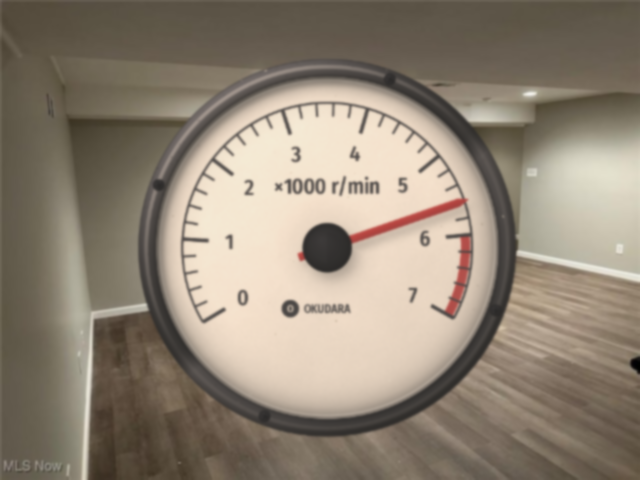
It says 5600 rpm
